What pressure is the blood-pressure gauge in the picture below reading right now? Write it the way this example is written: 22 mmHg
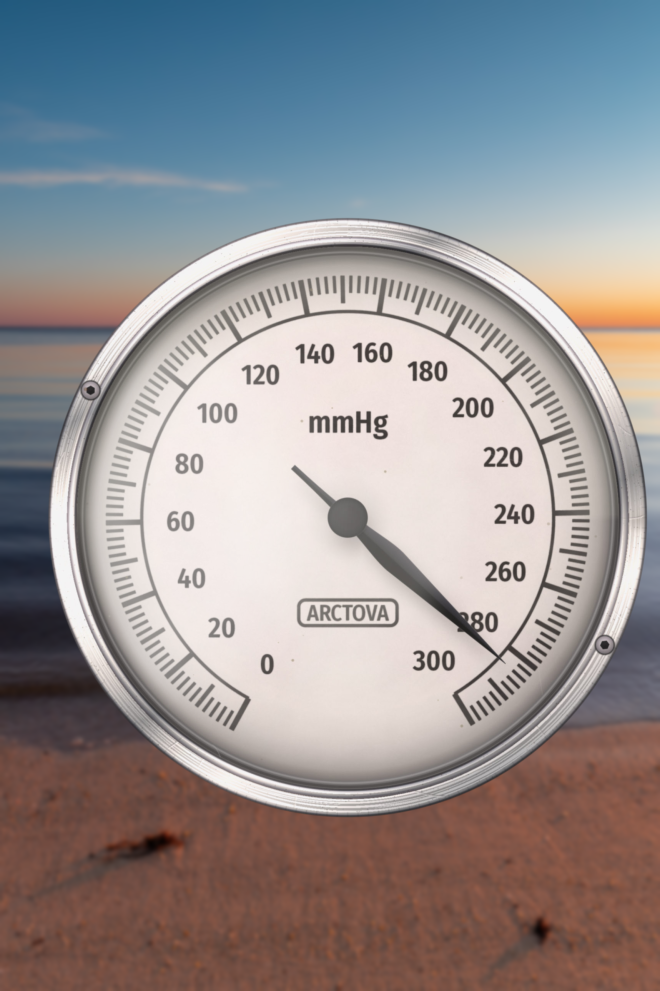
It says 284 mmHg
